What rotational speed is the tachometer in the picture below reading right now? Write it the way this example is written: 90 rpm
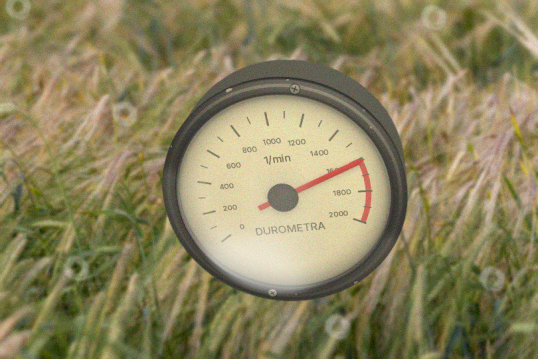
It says 1600 rpm
